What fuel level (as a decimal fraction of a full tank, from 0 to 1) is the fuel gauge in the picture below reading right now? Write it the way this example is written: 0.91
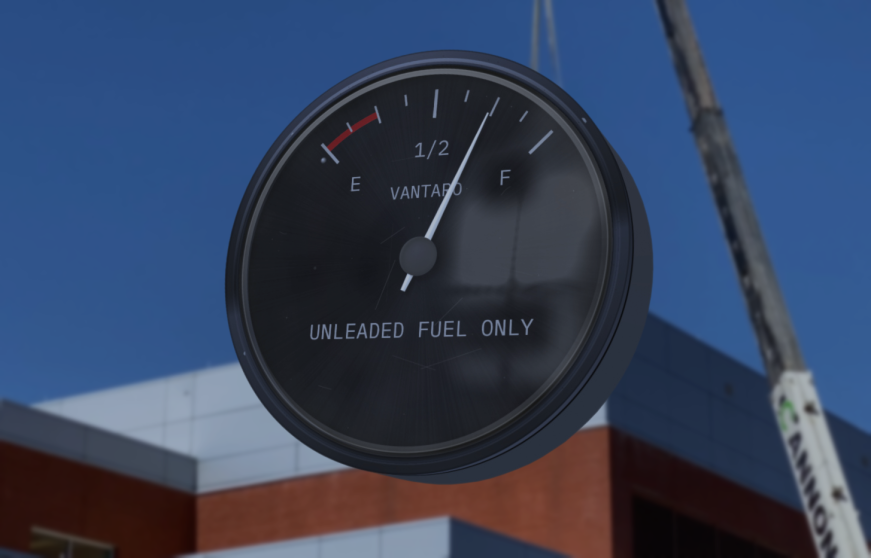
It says 0.75
